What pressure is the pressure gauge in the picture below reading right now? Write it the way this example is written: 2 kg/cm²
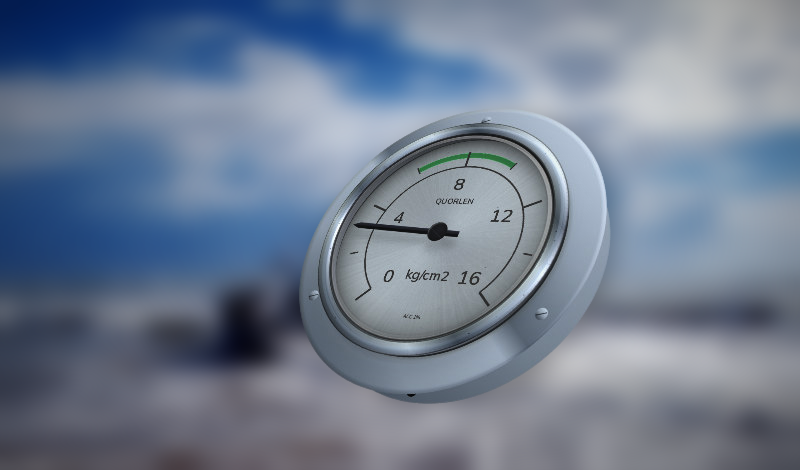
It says 3 kg/cm²
